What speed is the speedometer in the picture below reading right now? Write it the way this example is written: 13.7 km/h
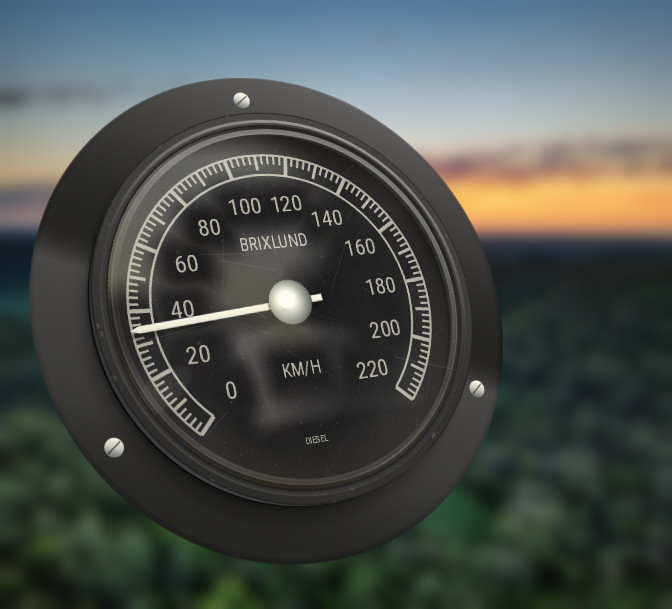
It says 34 km/h
